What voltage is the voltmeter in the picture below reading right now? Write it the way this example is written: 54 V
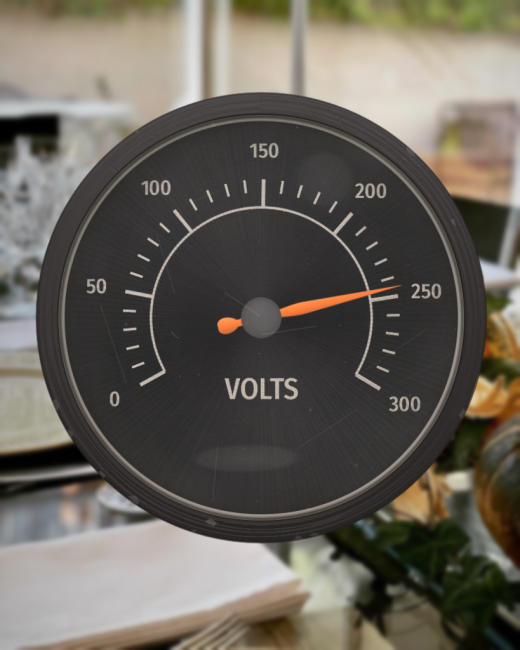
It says 245 V
